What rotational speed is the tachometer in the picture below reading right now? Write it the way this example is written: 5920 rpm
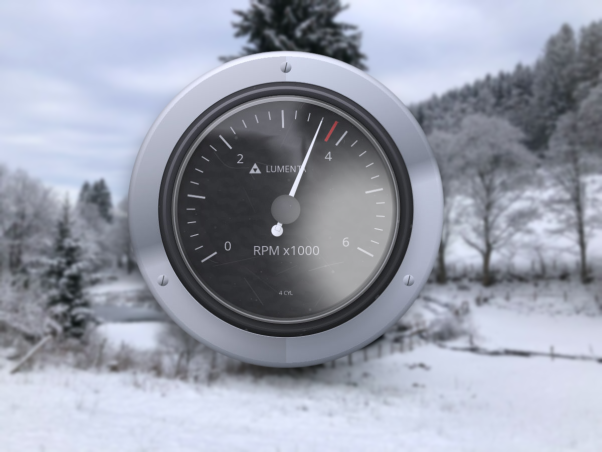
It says 3600 rpm
